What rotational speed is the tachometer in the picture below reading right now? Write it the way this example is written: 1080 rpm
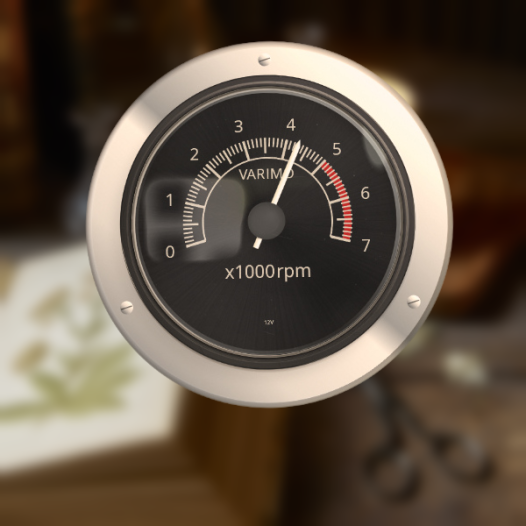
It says 4300 rpm
